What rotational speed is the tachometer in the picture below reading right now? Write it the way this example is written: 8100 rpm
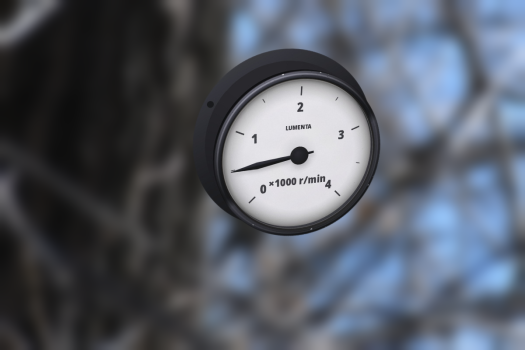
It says 500 rpm
